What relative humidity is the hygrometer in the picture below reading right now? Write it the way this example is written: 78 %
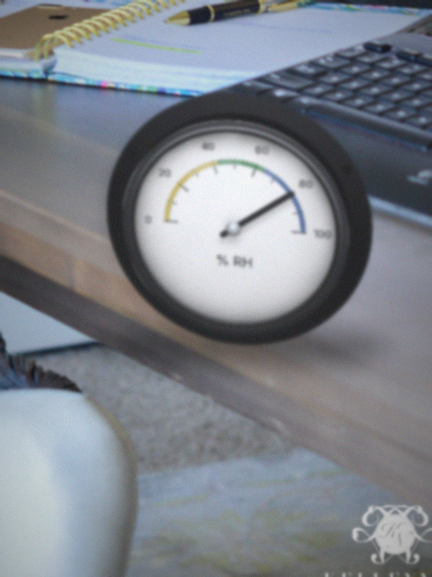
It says 80 %
